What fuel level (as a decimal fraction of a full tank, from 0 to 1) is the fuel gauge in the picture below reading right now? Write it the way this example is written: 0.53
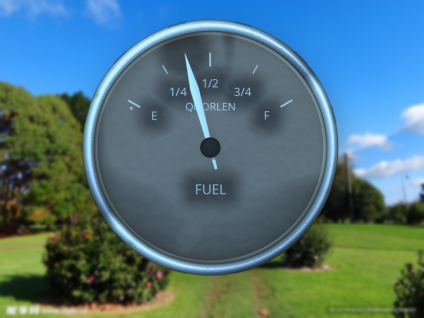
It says 0.375
